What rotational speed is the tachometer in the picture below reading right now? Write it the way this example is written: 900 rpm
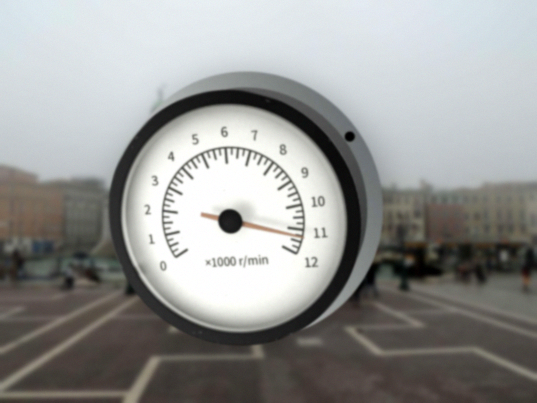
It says 11250 rpm
